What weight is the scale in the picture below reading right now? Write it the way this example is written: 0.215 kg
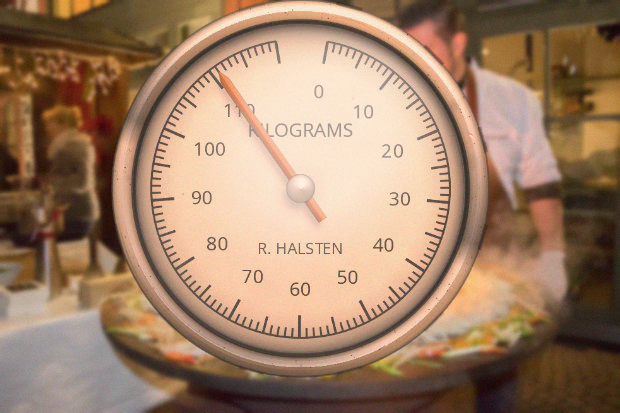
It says 111 kg
